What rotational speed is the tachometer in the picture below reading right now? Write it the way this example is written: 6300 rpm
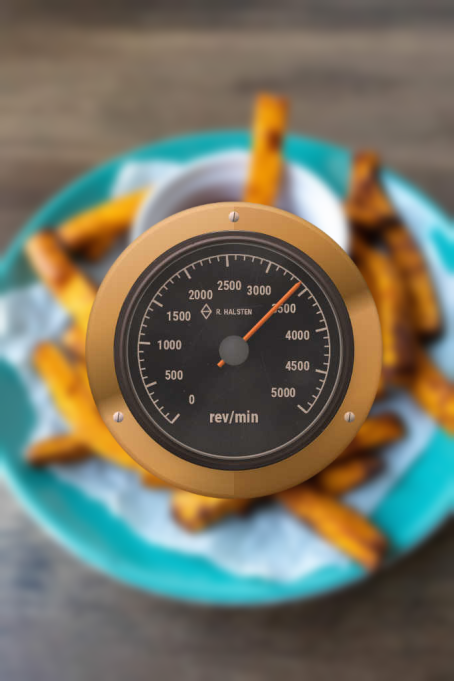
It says 3400 rpm
